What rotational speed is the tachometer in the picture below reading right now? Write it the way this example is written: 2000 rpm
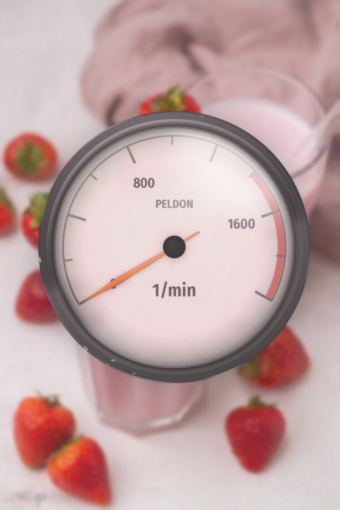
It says 0 rpm
